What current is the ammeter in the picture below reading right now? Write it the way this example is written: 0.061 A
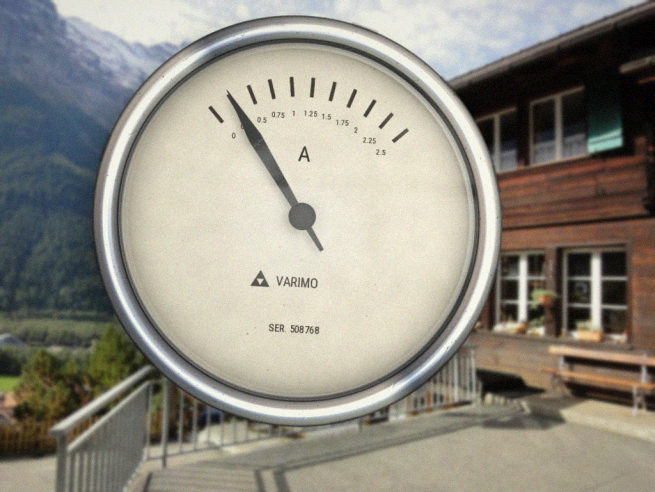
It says 0.25 A
